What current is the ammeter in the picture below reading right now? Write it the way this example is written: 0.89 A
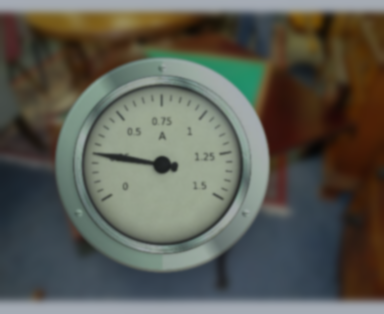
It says 0.25 A
